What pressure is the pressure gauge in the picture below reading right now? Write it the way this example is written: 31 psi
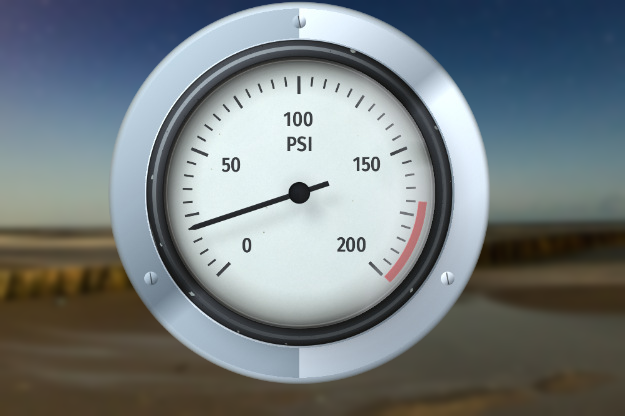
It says 20 psi
